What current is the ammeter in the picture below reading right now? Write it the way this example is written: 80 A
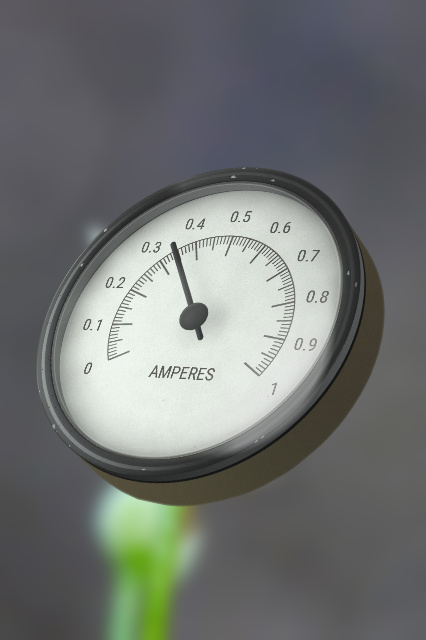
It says 0.35 A
